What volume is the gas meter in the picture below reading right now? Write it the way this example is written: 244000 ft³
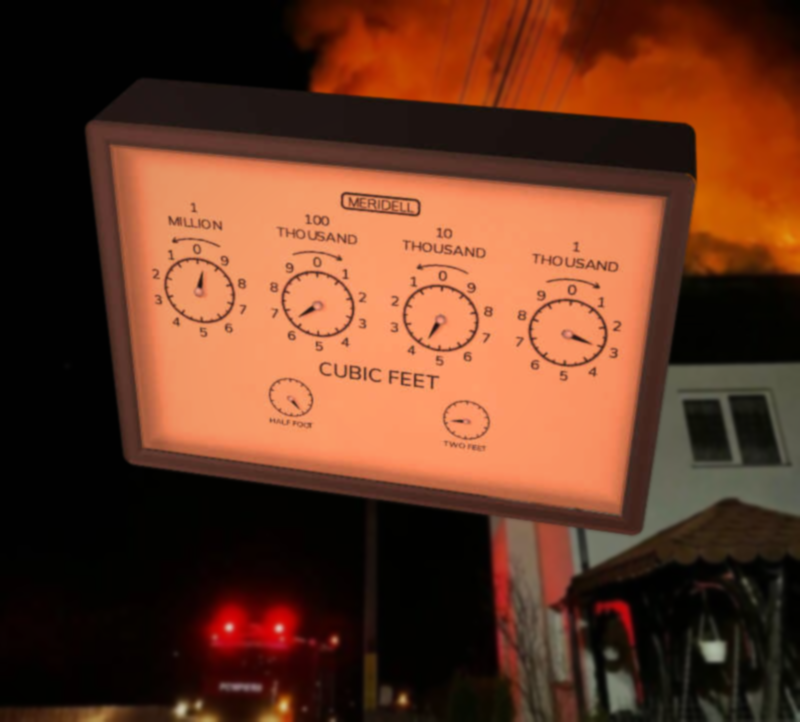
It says 964300 ft³
